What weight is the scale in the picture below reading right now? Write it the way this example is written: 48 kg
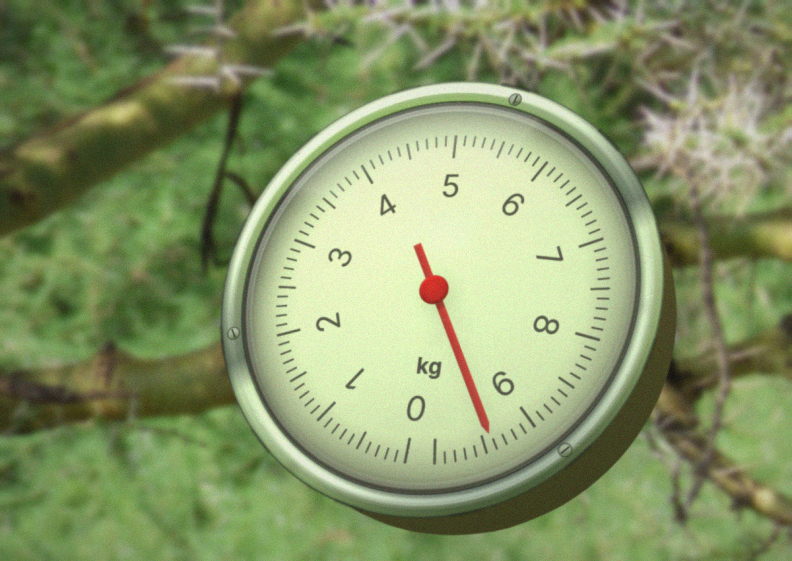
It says 9.4 kg
